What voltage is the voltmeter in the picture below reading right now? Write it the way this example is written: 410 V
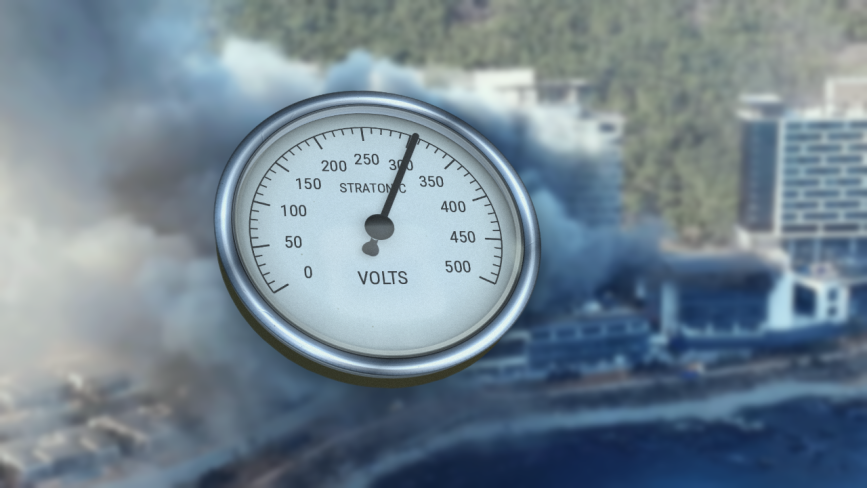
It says 305 V
